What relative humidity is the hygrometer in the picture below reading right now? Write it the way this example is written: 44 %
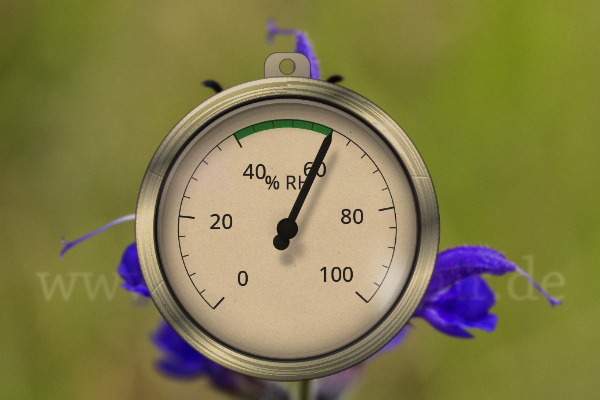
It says 60 %
